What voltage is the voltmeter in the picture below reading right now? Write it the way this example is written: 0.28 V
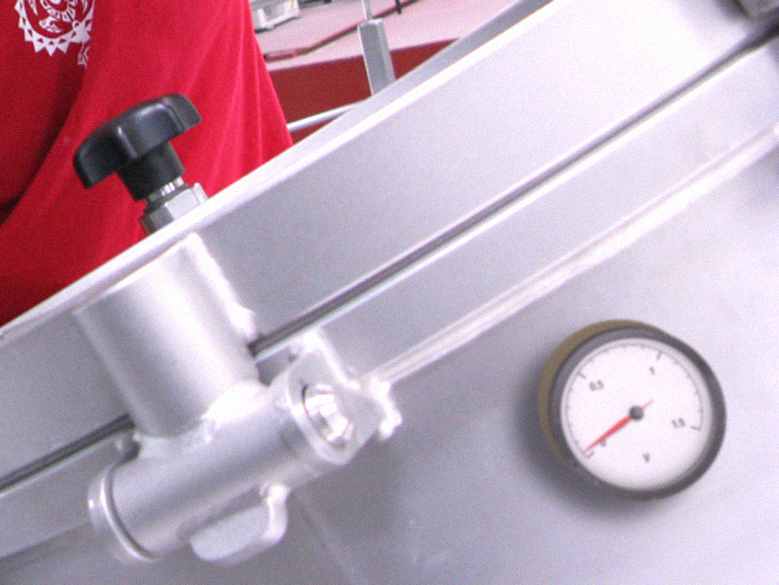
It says 0.05 V
